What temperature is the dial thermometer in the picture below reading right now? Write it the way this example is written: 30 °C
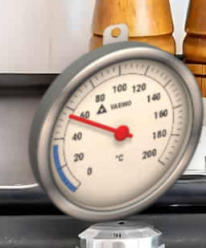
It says 56 °C
